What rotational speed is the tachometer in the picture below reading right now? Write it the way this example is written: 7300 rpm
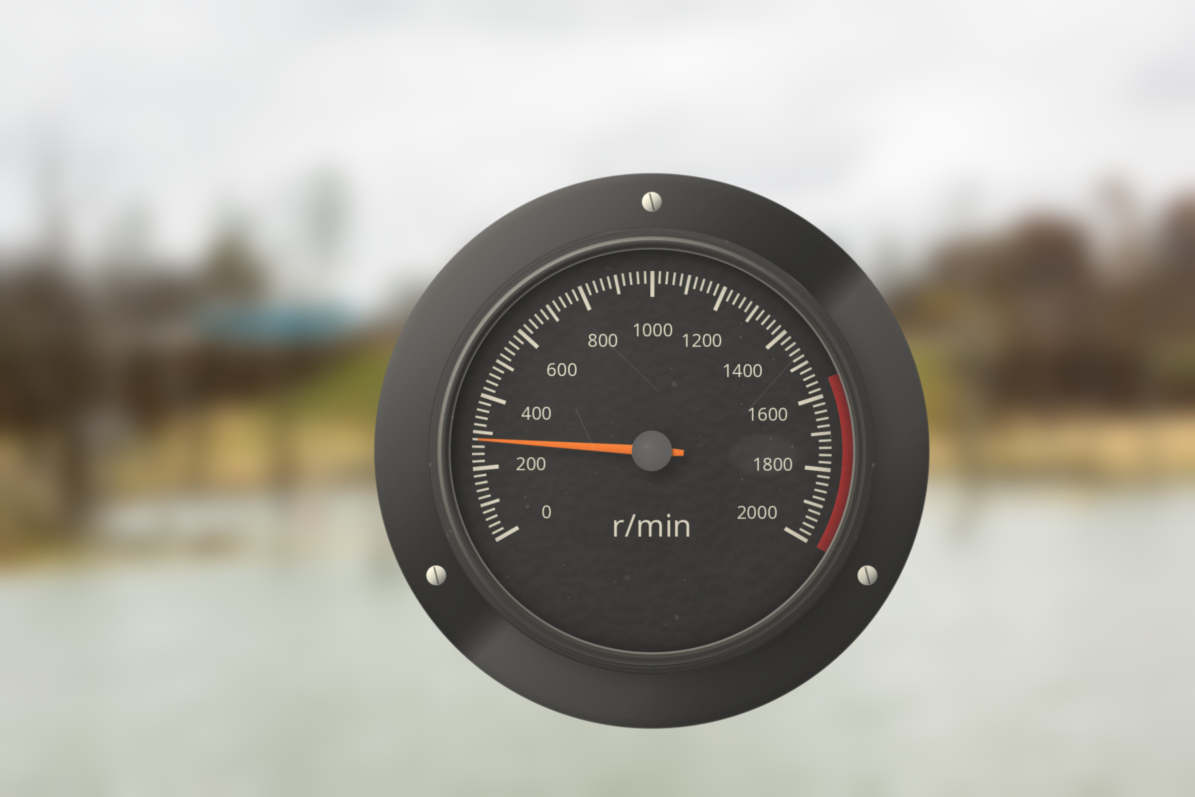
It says 280 rpm
